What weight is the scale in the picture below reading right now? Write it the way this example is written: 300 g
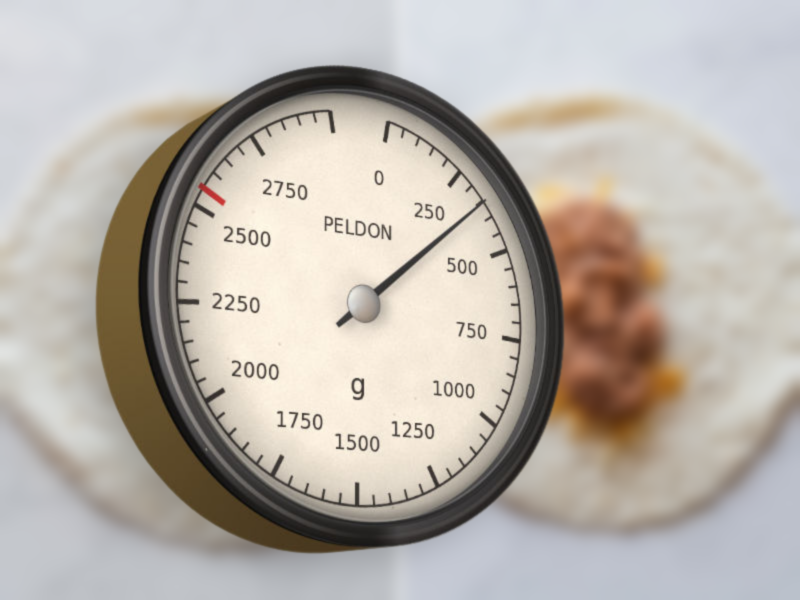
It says 350 g
